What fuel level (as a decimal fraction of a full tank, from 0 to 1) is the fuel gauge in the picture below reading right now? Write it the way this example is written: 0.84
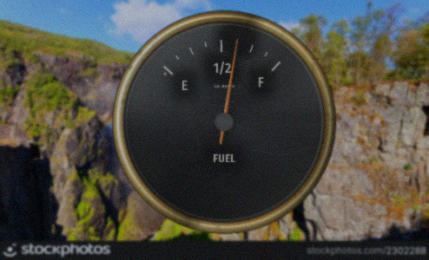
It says 0.625
